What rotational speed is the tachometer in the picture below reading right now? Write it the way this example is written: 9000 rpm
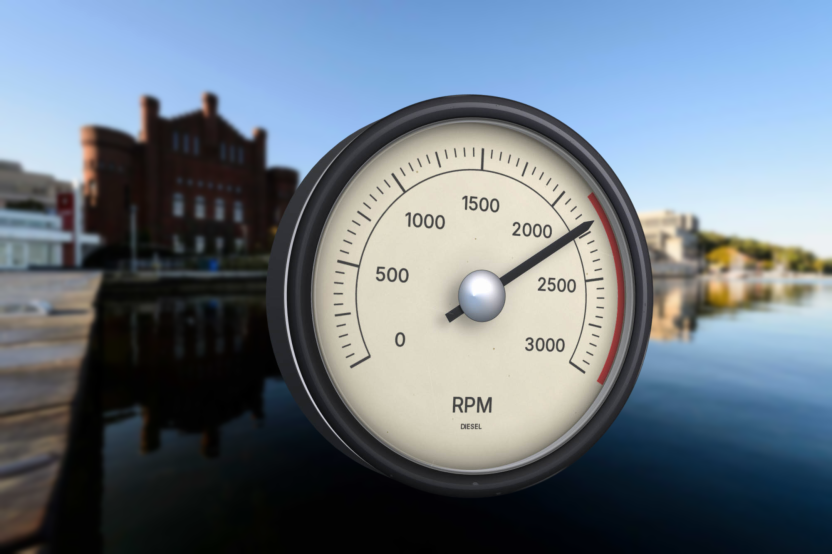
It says 2200 rpm
